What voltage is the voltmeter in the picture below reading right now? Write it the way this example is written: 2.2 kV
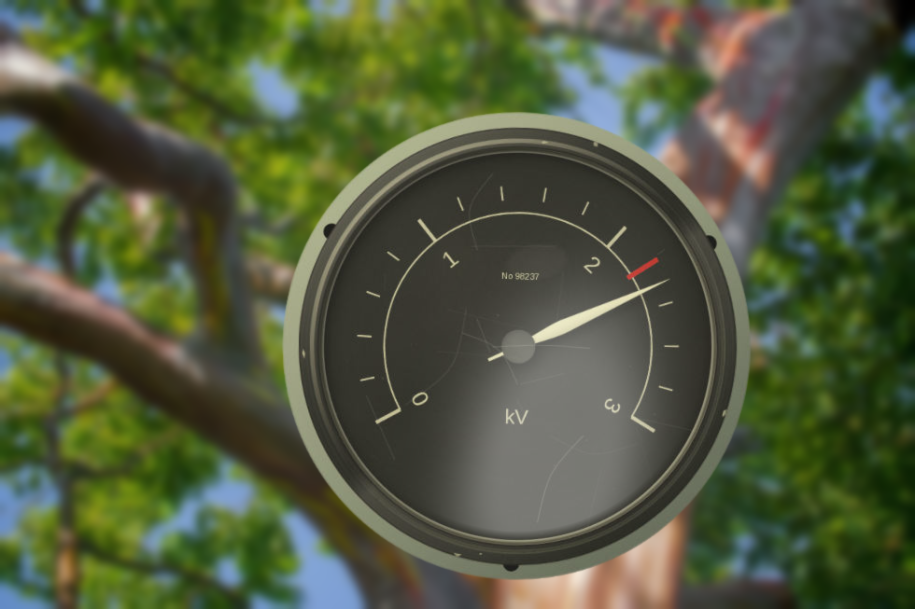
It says 2.3 kV
